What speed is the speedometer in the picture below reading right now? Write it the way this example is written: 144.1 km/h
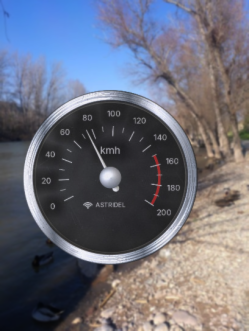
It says 75 km/h
